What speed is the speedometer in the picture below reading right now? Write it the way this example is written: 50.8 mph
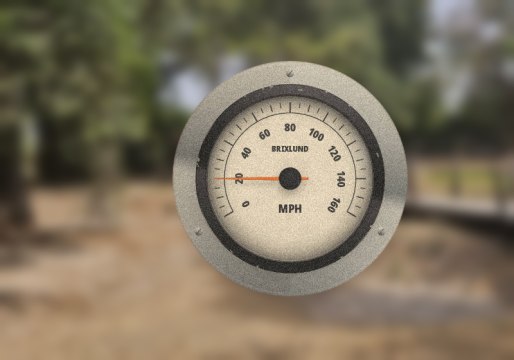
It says 20 mph
